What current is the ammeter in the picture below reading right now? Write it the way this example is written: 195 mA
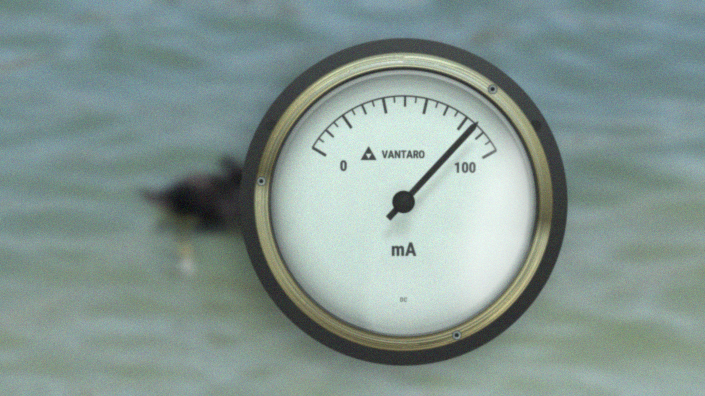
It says 85 mA
